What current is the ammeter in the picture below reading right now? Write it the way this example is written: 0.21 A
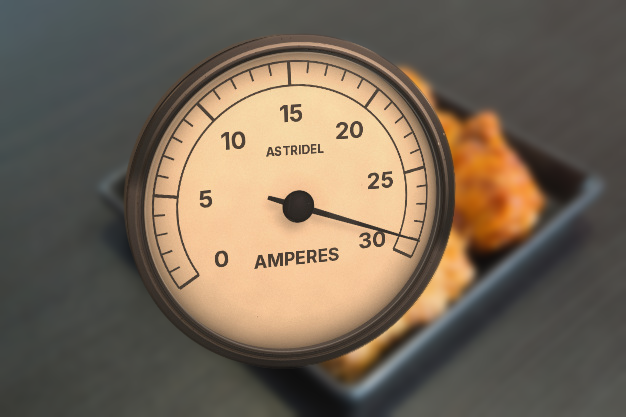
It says 29 A
